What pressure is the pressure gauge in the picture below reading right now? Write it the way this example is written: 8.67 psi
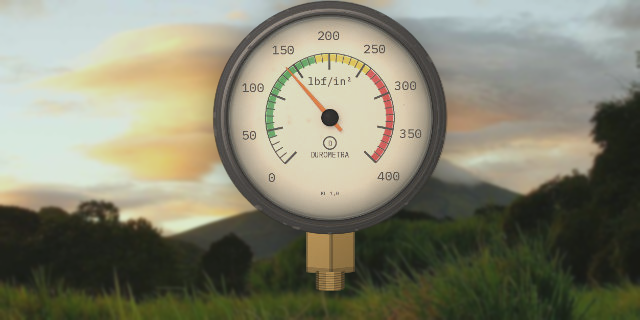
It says 140 psi
